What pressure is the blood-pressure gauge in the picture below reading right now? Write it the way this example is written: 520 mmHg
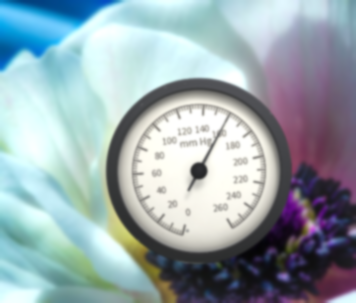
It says 160 mmHg
